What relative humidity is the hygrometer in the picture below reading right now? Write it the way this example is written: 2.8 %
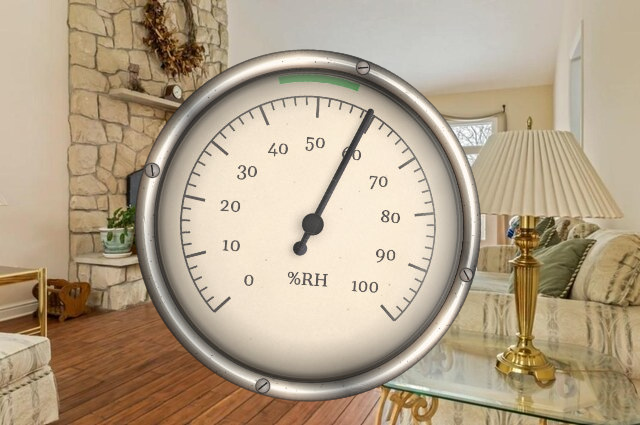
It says 59 %
